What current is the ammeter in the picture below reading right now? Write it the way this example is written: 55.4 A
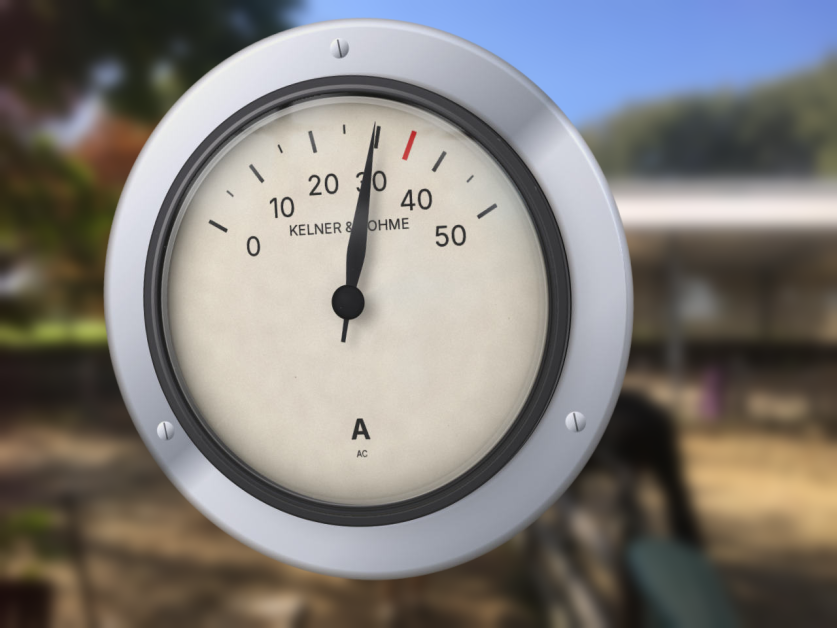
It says 30 A
